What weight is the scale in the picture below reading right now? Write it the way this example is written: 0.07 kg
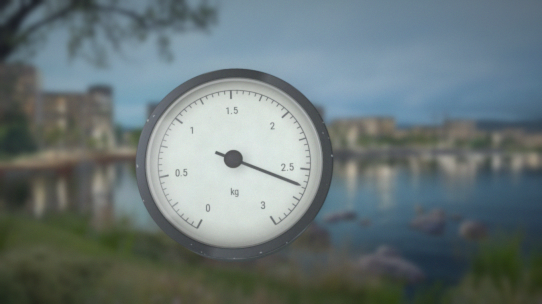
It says 2.65 kg
